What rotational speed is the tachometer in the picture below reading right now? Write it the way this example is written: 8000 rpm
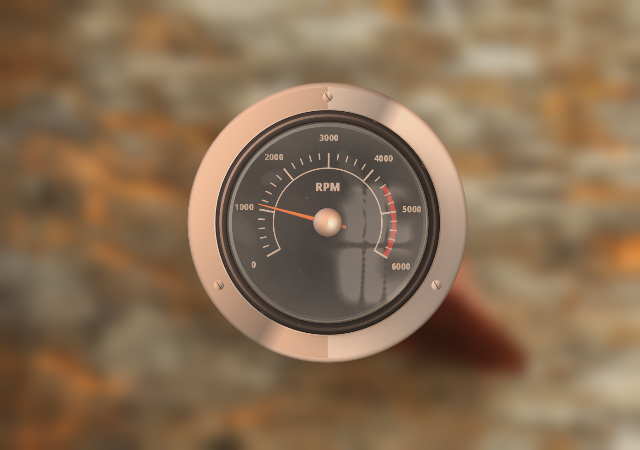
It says 1100 rpm
